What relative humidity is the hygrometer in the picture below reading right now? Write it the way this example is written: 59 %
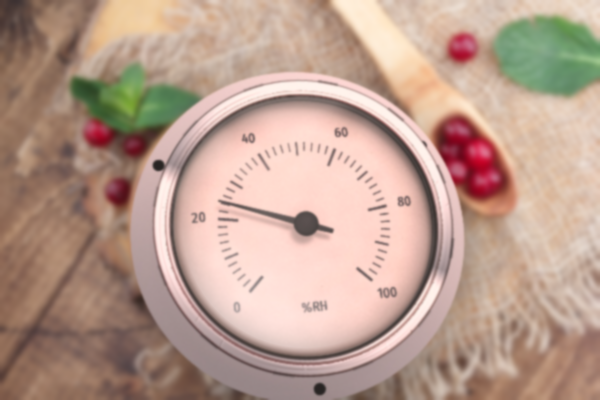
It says 24 %
